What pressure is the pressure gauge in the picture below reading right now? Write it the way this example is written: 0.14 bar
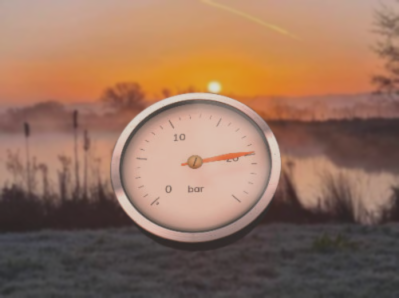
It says 20 bar
